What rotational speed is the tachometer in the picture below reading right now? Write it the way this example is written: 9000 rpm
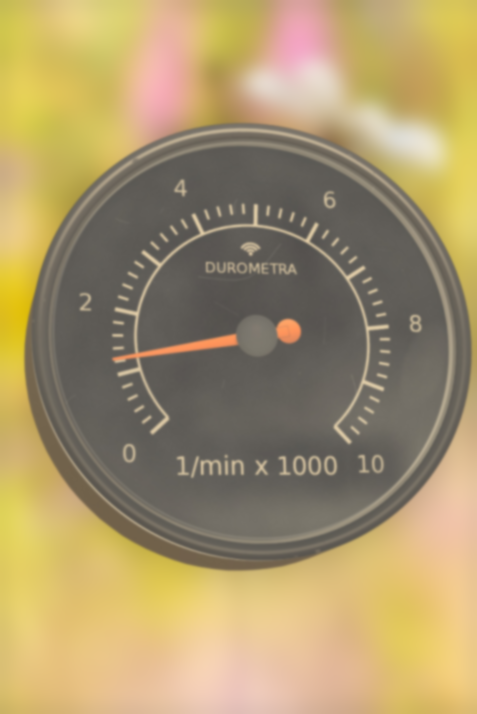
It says 1200 rpm
